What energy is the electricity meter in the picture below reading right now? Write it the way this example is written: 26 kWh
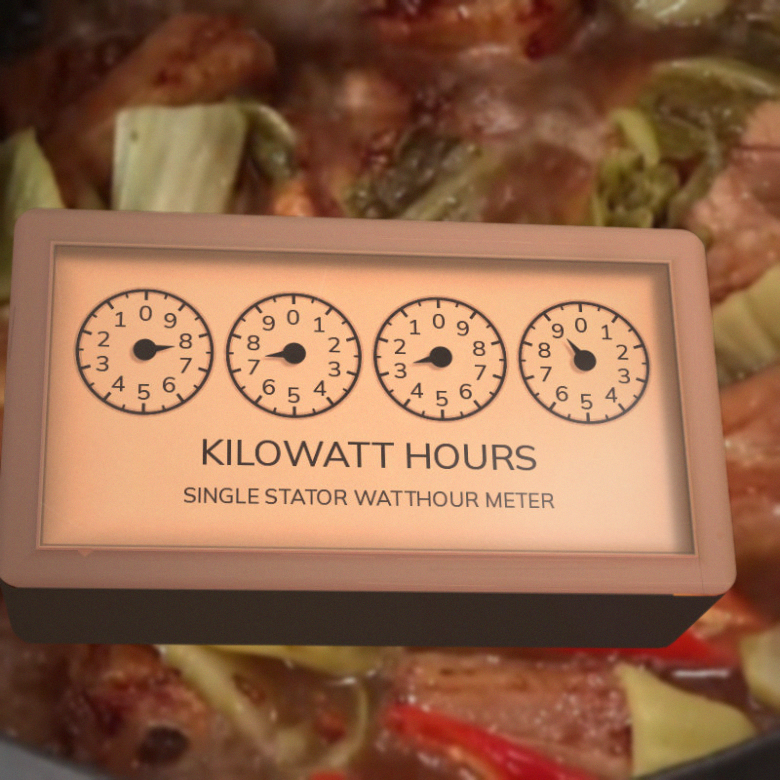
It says 7729 kWh
